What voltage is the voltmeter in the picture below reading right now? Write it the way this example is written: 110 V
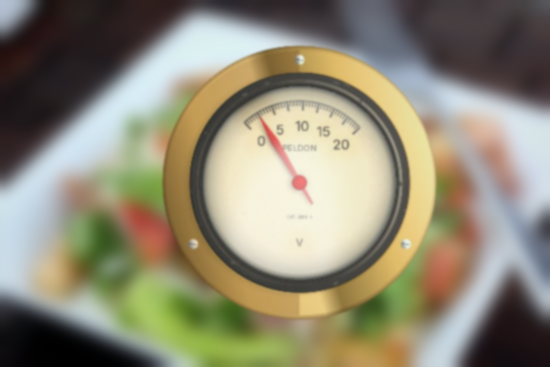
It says 2.5 V
